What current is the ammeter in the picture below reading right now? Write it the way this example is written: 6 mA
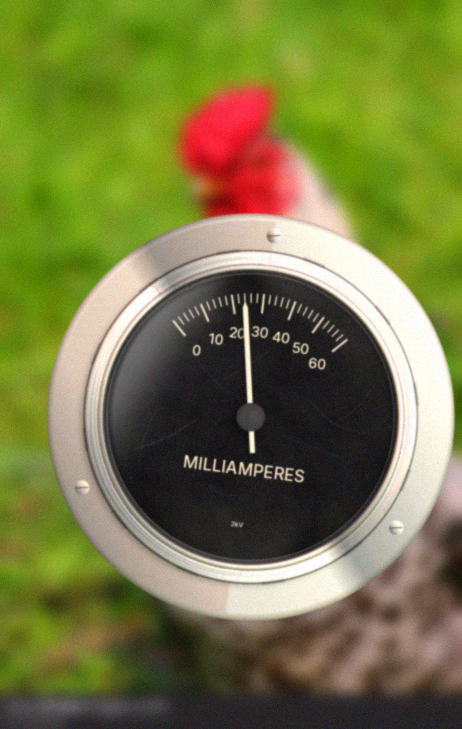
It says 24 mA
